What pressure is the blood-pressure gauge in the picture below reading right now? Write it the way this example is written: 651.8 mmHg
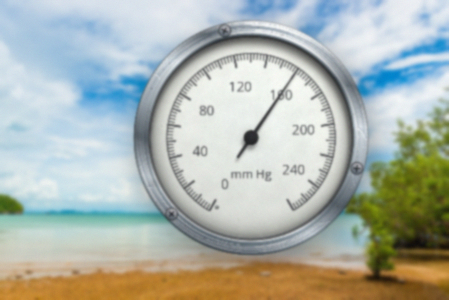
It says 160 mmHg
